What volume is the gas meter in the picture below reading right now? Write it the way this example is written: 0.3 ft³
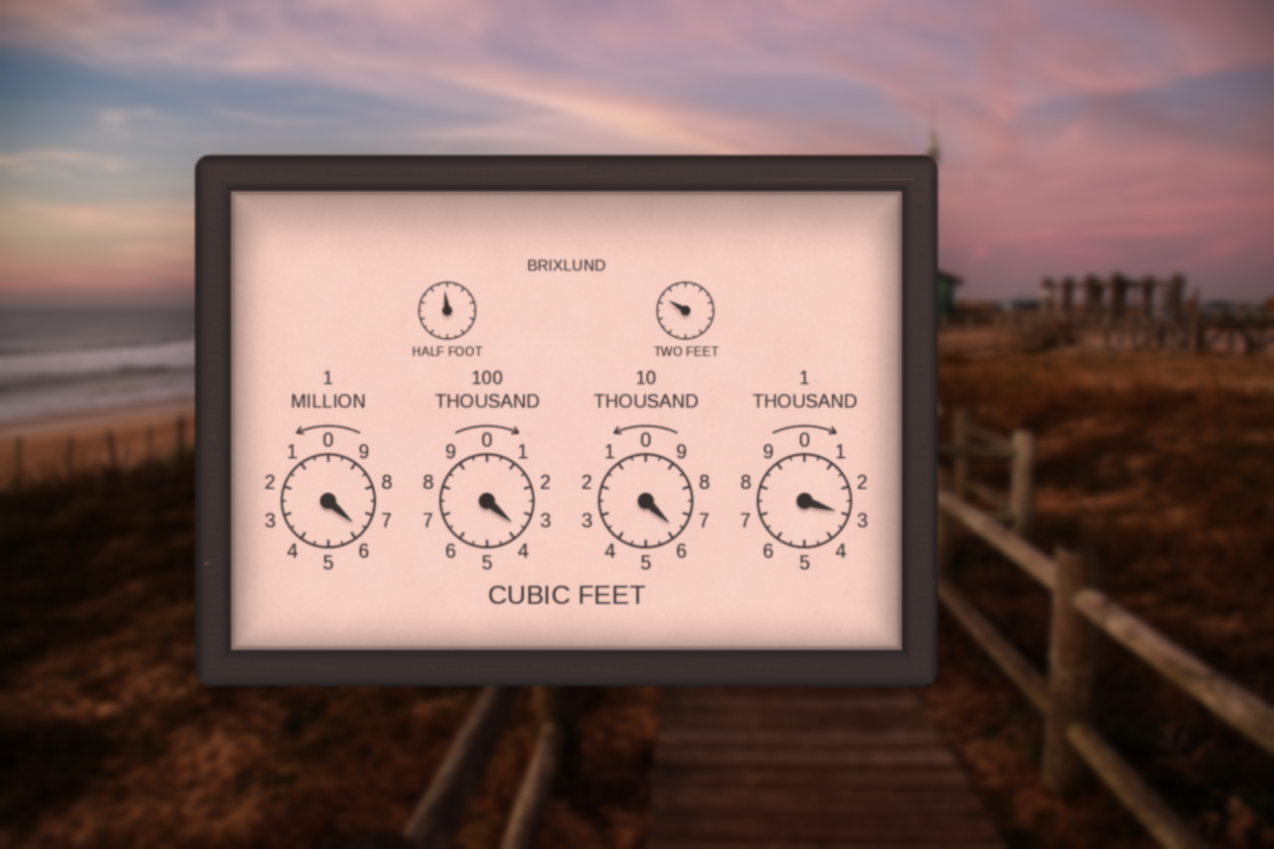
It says 636300 ft³
